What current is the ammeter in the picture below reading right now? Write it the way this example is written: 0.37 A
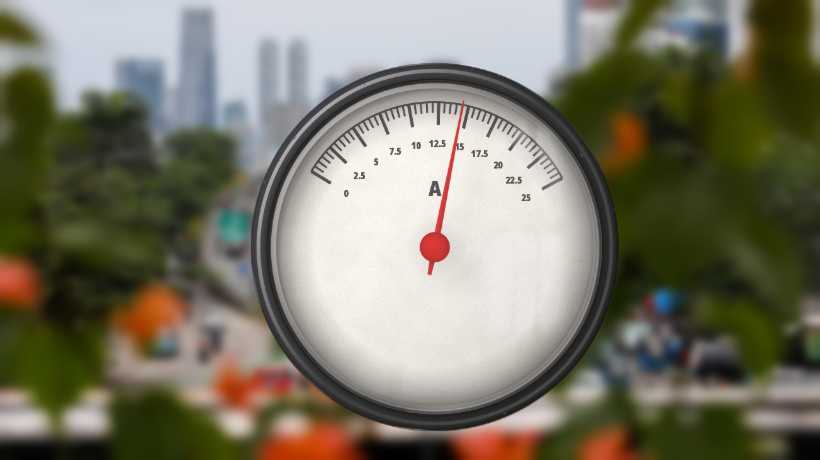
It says 14.5 A
